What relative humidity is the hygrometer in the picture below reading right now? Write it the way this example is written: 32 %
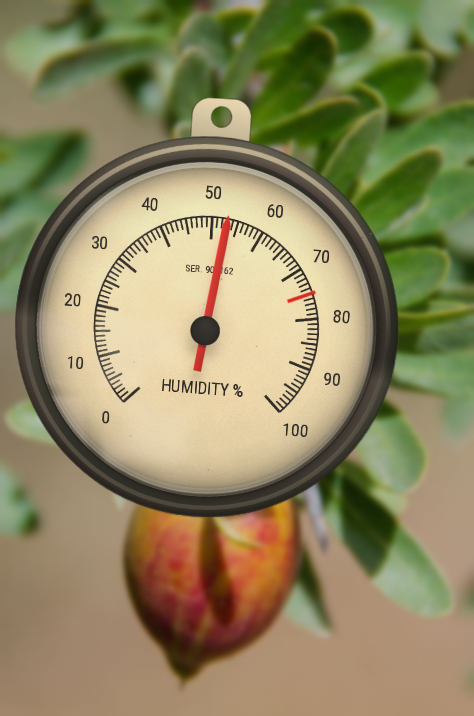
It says 53 %
